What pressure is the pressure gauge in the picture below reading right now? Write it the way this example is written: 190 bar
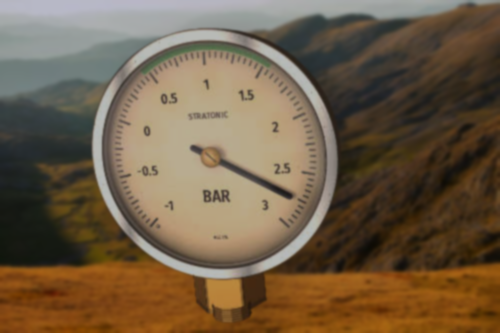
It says 2.75 bar
